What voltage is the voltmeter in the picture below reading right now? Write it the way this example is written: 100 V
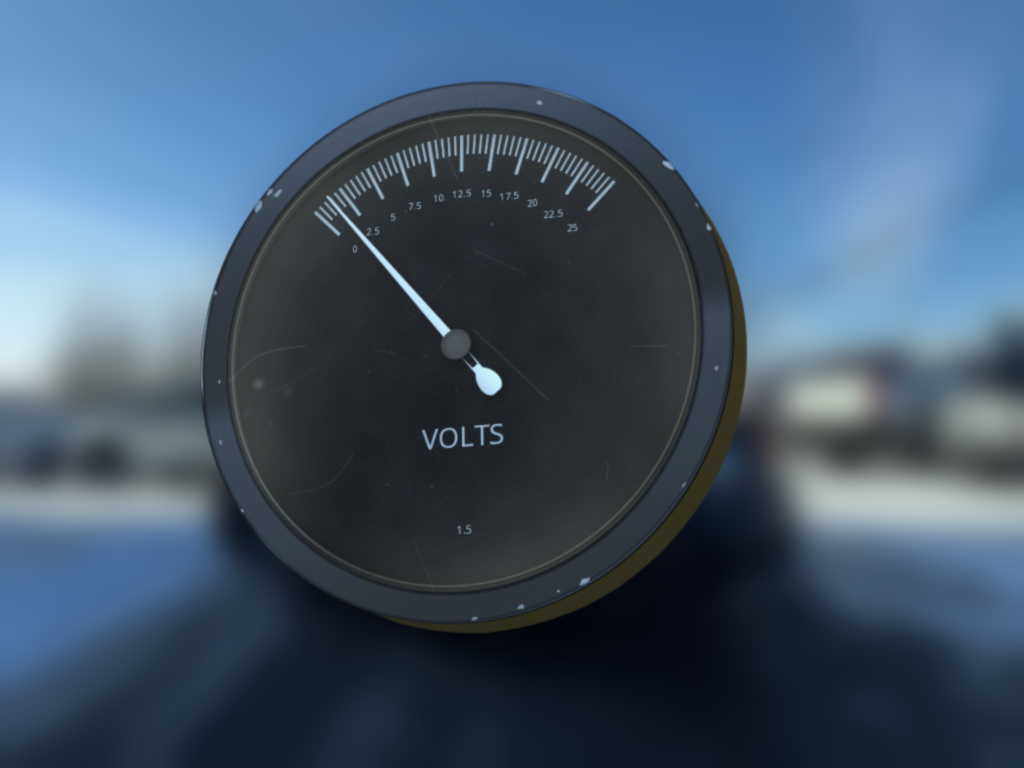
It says 1.5 V
